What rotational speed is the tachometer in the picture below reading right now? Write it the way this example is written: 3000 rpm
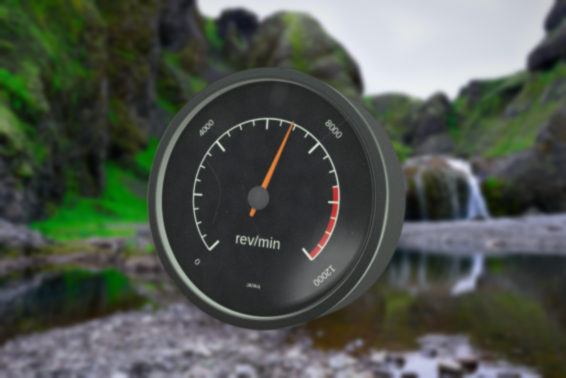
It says 7000 rpm
